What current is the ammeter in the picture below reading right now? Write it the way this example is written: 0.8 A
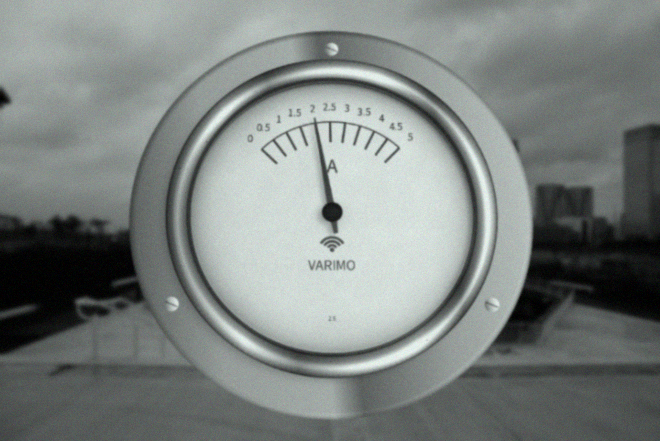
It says 2 A
